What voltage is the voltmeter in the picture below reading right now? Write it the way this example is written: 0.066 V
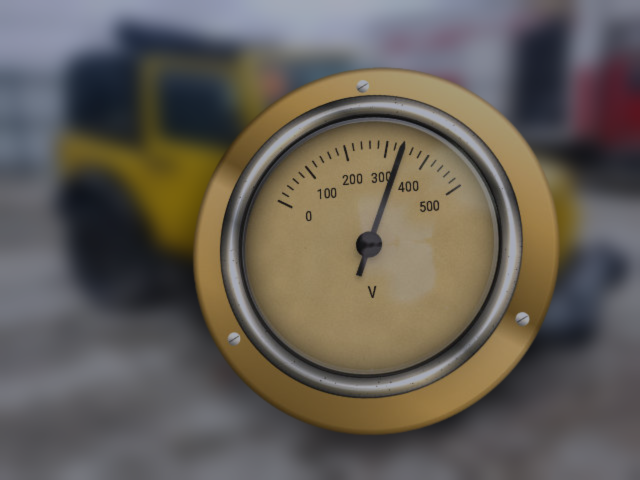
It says 340 V
